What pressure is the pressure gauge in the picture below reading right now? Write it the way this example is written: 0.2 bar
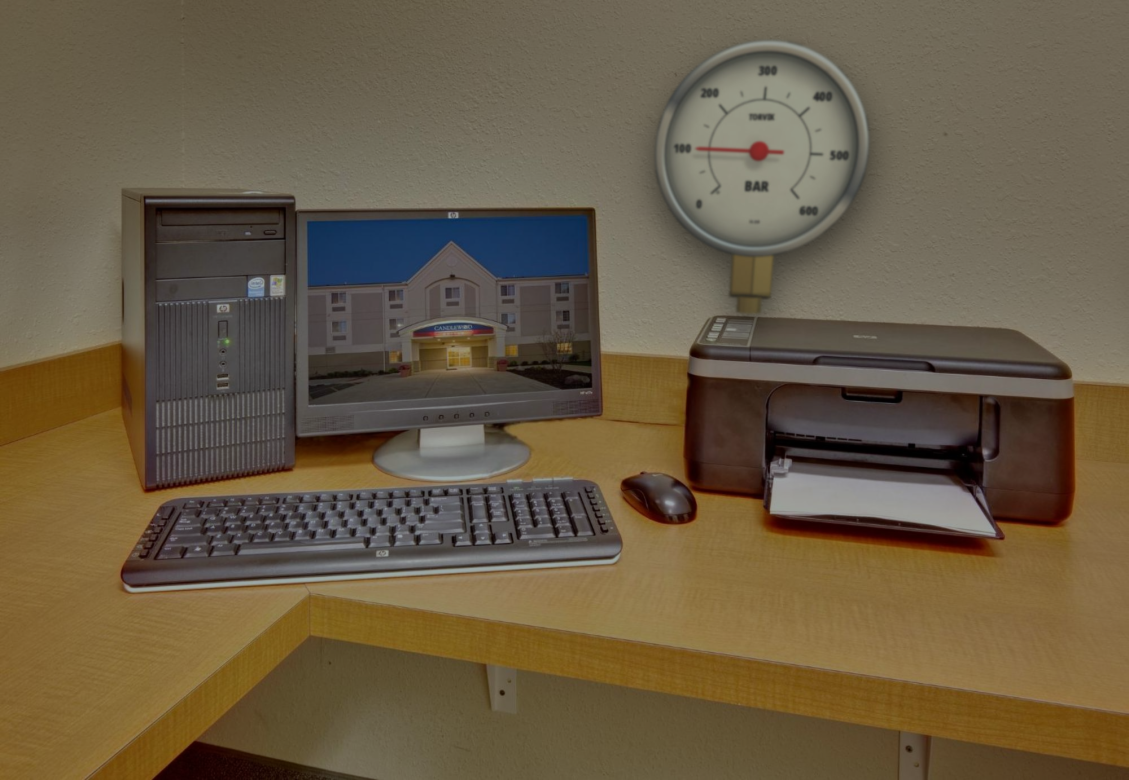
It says 100 bar
